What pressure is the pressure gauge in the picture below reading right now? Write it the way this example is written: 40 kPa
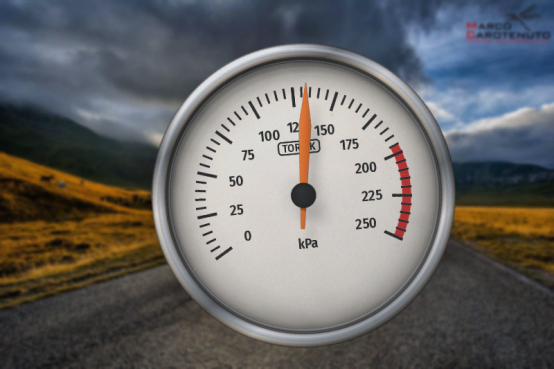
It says 132.5 kPa
